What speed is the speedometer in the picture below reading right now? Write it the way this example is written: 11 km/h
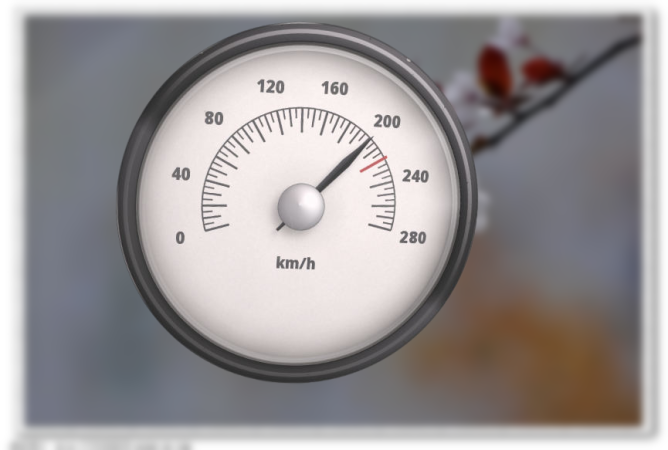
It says 200 km/h
